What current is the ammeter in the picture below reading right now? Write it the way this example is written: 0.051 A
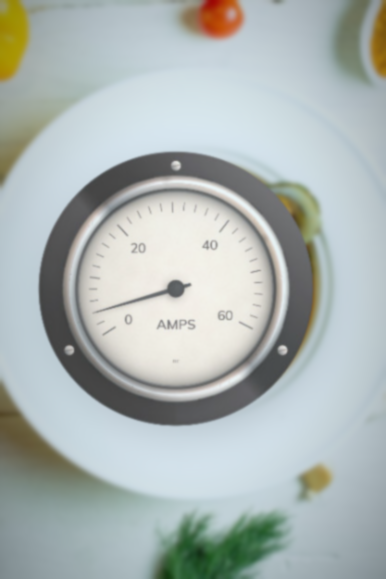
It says 4 A
